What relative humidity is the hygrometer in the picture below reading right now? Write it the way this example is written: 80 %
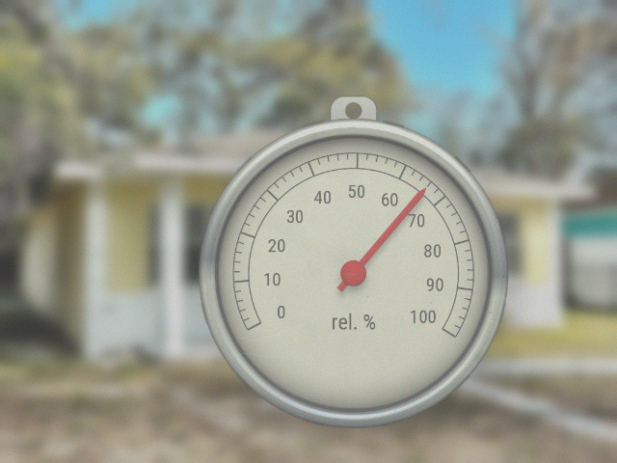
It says 66 %
